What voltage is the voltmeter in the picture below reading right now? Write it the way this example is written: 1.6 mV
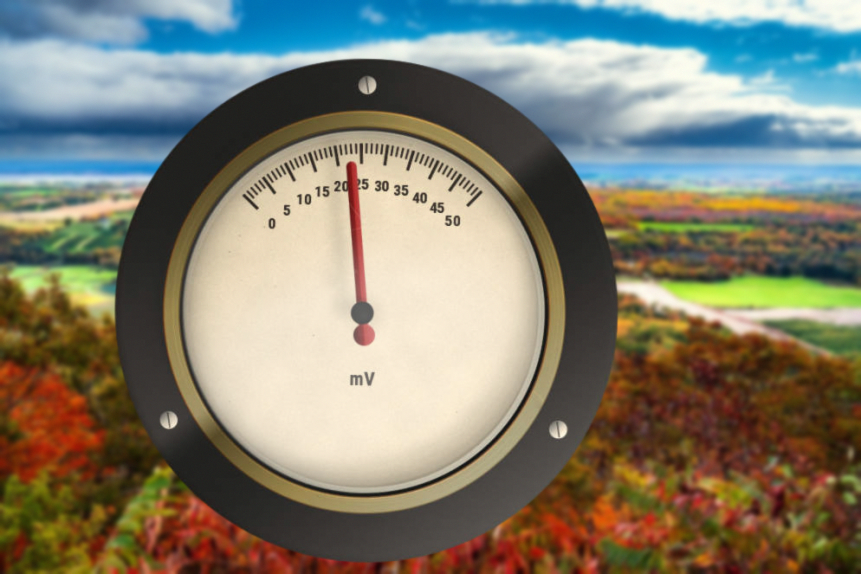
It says 23 mV
